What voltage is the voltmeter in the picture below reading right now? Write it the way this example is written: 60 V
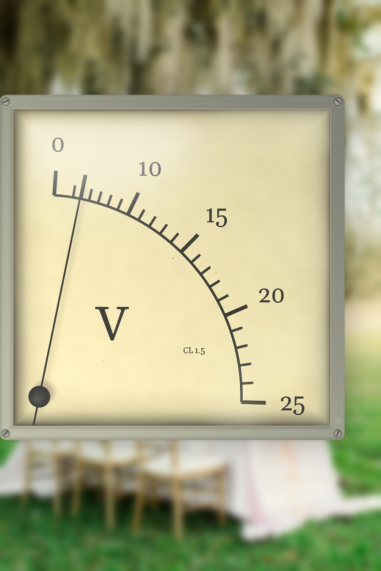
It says 5 V
